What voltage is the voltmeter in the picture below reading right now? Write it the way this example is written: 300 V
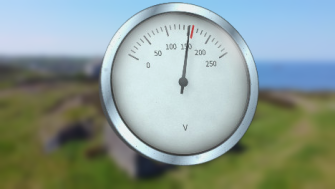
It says 150 V
